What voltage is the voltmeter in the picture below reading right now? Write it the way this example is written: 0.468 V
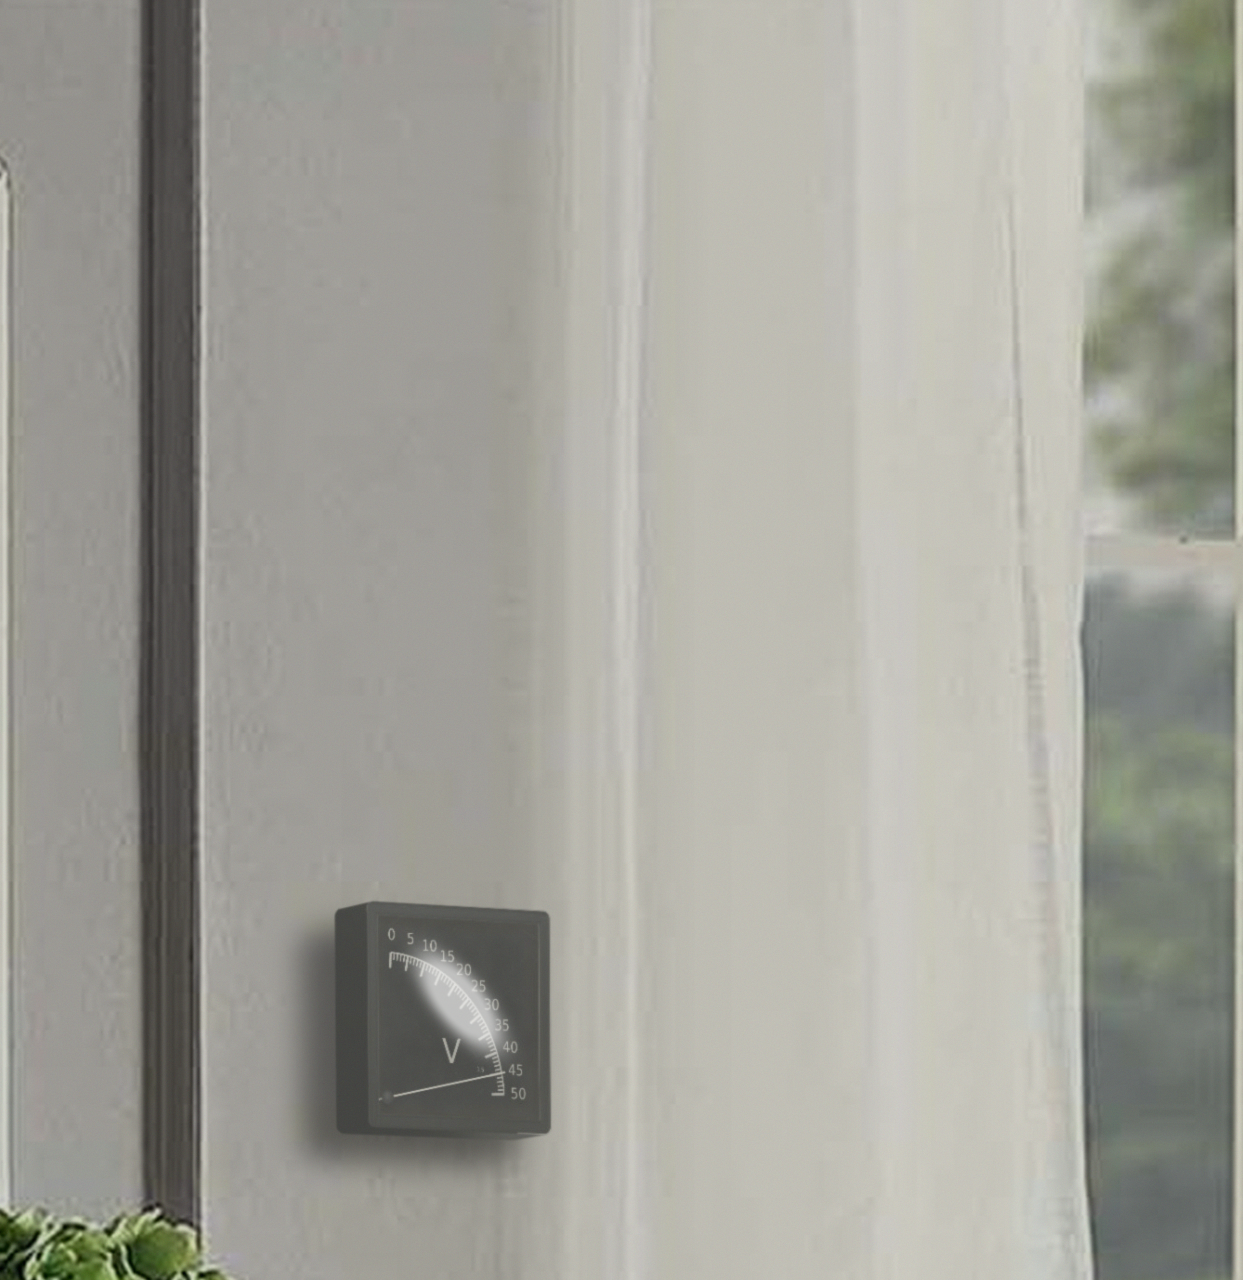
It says 45 V
